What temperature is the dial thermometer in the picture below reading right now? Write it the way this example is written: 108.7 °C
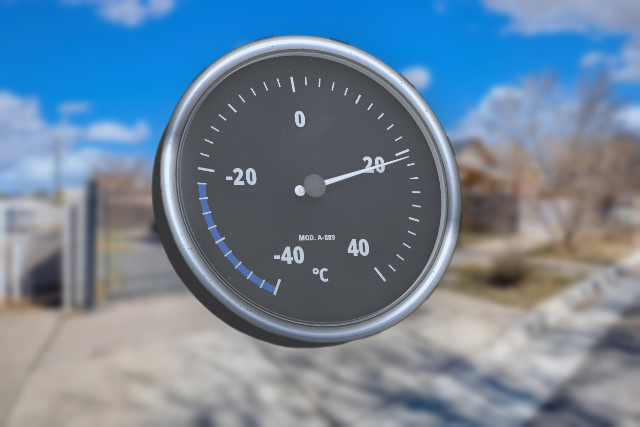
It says 21 °C
